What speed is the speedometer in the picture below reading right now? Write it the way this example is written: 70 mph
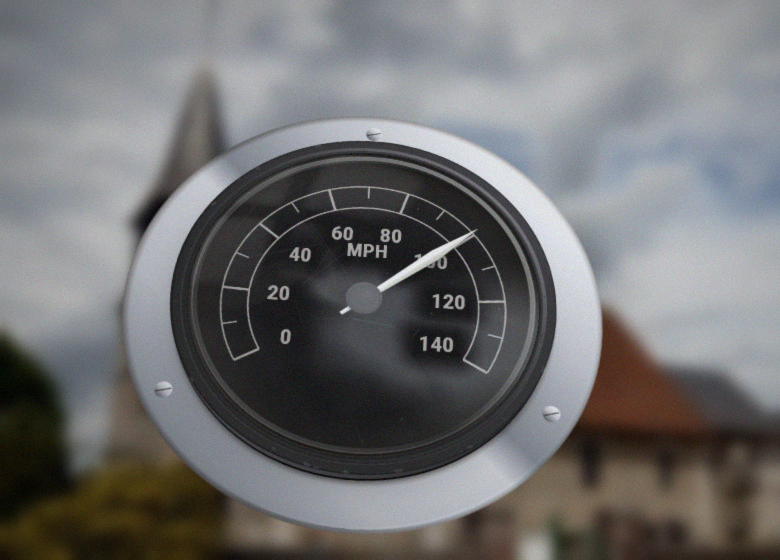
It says 100 mph
